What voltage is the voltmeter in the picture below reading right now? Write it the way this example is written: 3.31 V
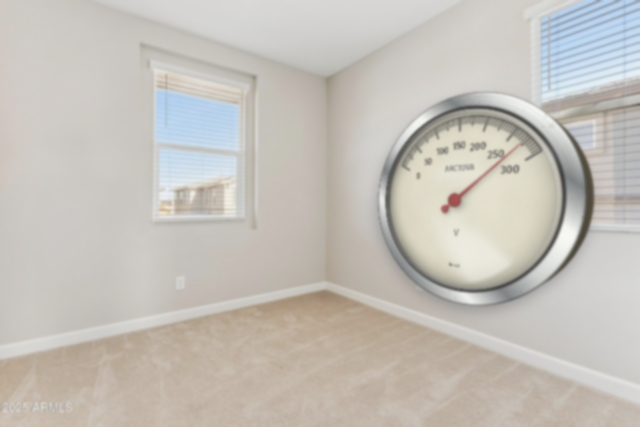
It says 275 V
